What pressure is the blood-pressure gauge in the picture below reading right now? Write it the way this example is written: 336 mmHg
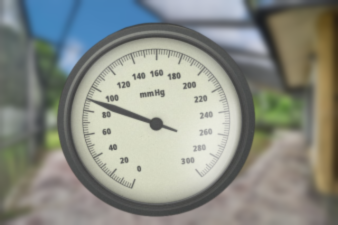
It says 90 mmHg
